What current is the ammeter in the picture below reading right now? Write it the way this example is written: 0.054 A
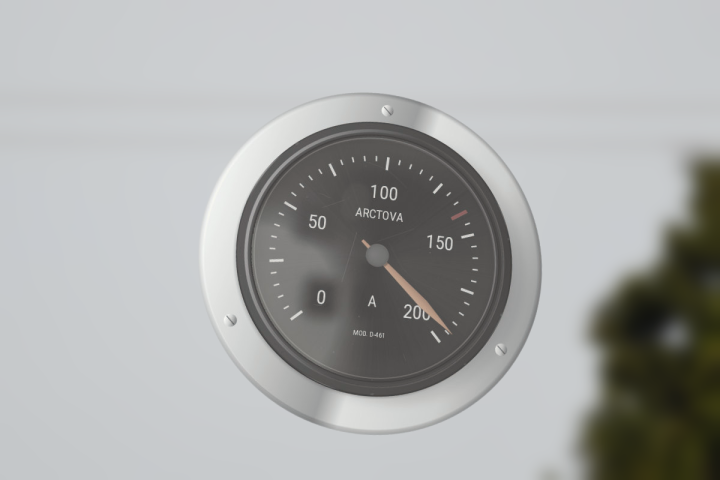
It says 195 A
